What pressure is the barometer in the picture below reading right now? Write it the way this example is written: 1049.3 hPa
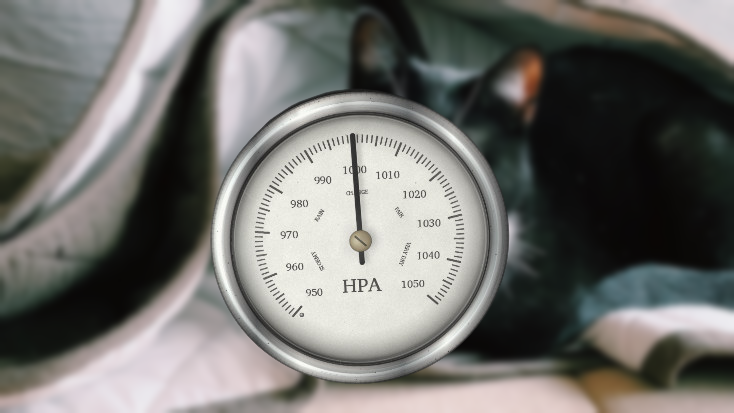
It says 1000 hPa
